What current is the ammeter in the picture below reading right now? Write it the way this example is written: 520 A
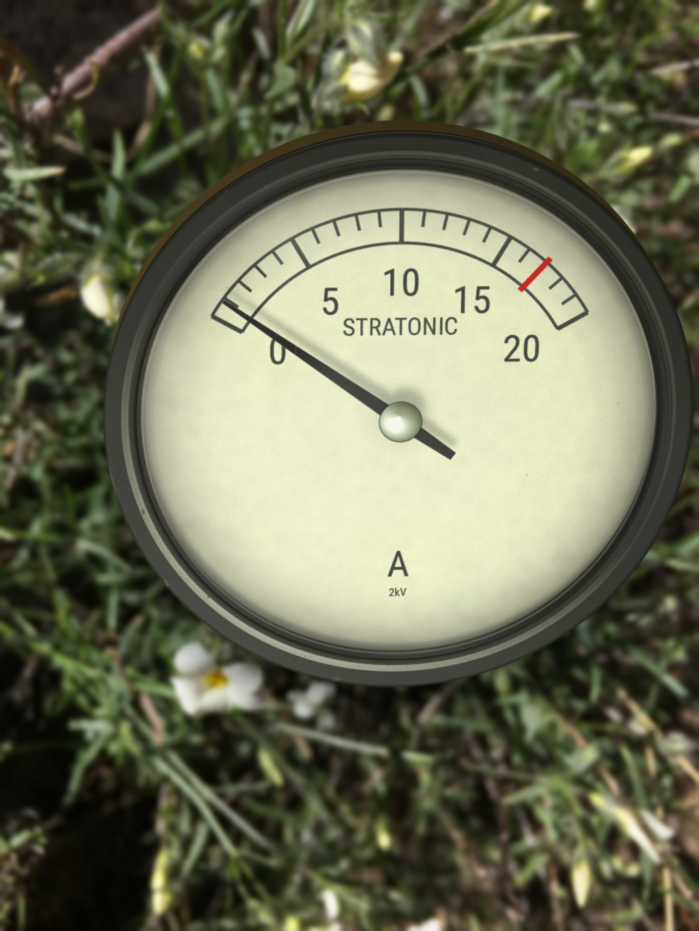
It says 1 A
